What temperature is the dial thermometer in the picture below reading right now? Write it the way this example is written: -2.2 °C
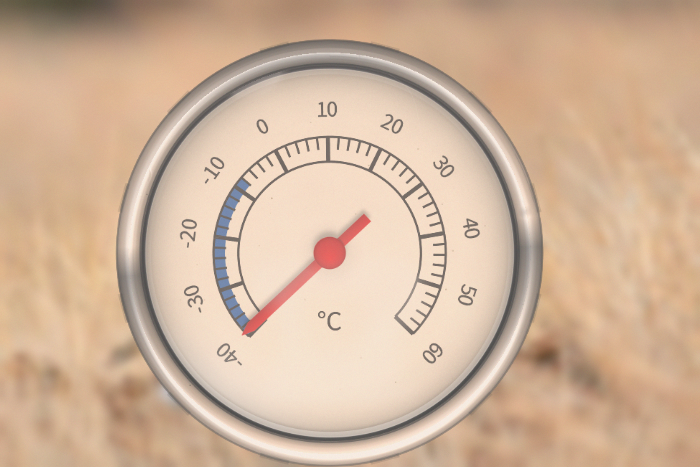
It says -39 °C
